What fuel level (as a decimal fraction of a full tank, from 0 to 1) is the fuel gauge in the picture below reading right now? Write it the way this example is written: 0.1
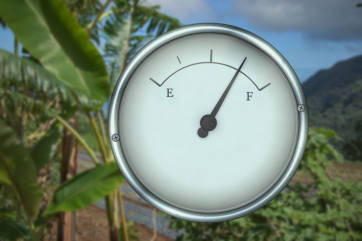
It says 0.75
